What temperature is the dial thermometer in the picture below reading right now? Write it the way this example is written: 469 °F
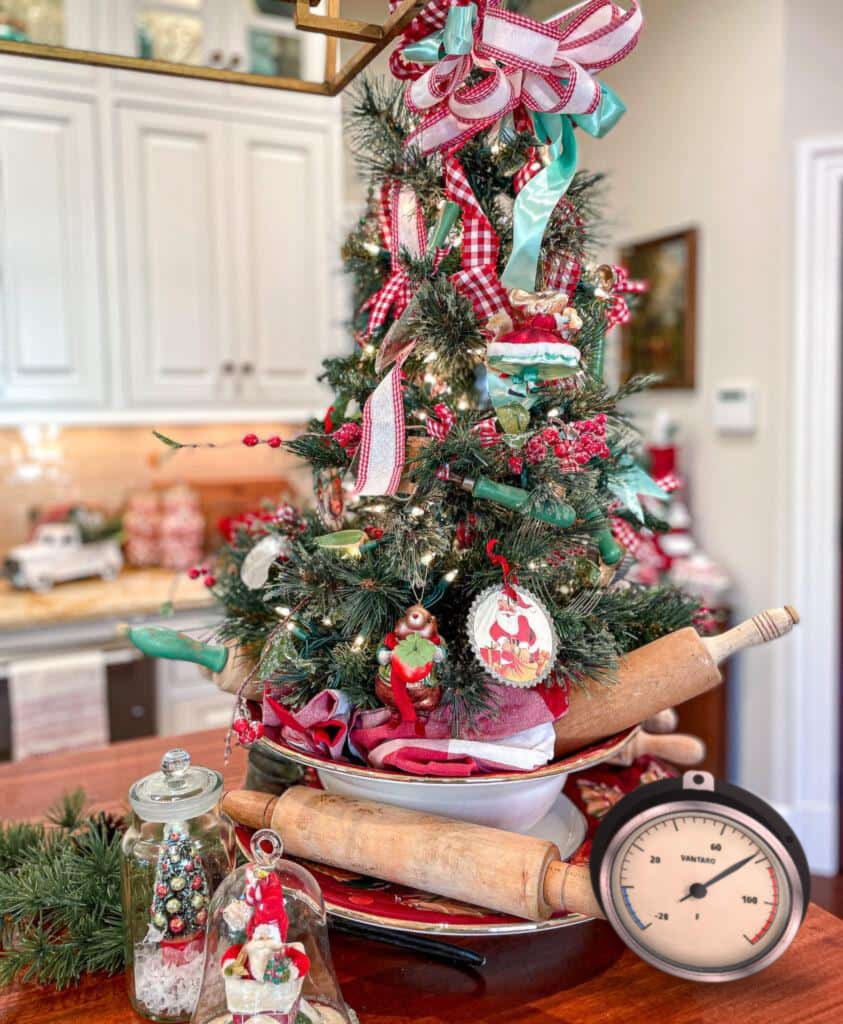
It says 76 °F
